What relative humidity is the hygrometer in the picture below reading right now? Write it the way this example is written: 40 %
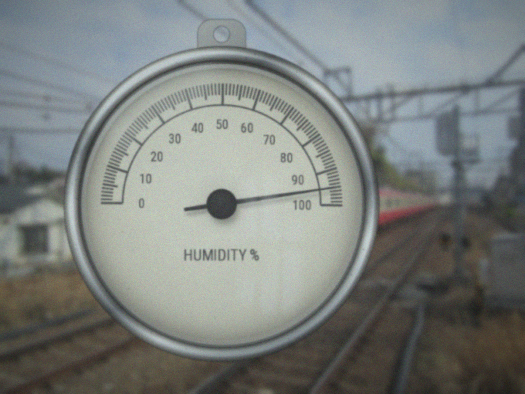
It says 95 %
